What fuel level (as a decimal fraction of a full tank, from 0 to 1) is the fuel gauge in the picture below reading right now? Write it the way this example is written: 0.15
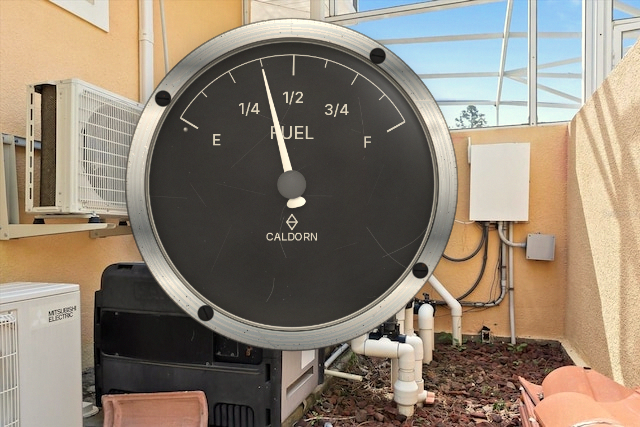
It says 0.375
